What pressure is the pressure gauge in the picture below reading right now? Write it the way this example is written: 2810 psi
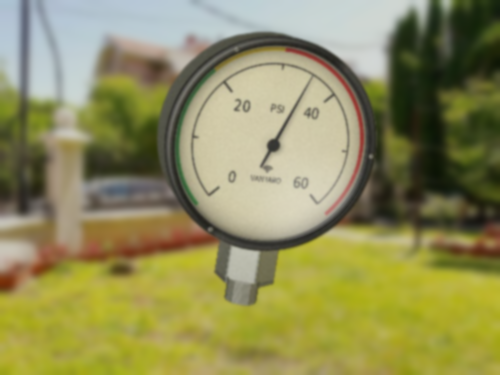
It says 35 psi
